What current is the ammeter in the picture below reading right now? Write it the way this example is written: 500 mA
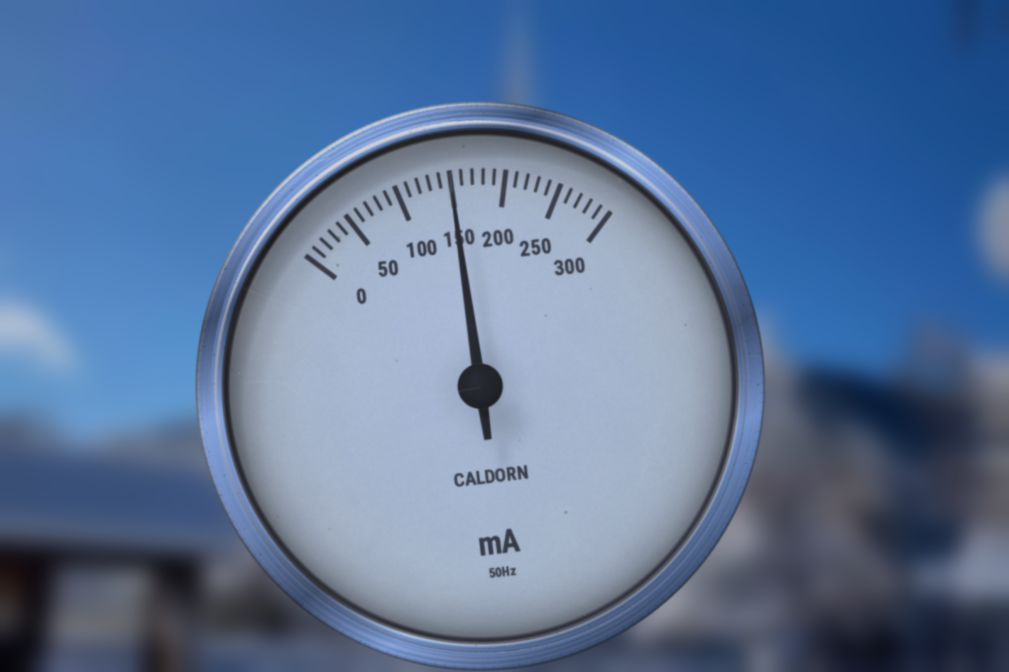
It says 150 mA
